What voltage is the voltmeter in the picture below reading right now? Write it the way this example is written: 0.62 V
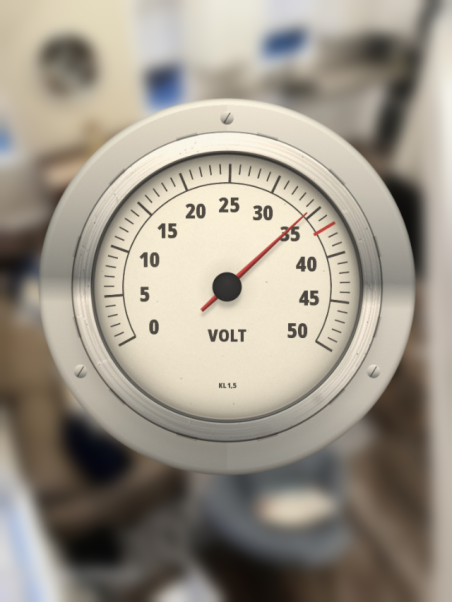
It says 34.5 V
